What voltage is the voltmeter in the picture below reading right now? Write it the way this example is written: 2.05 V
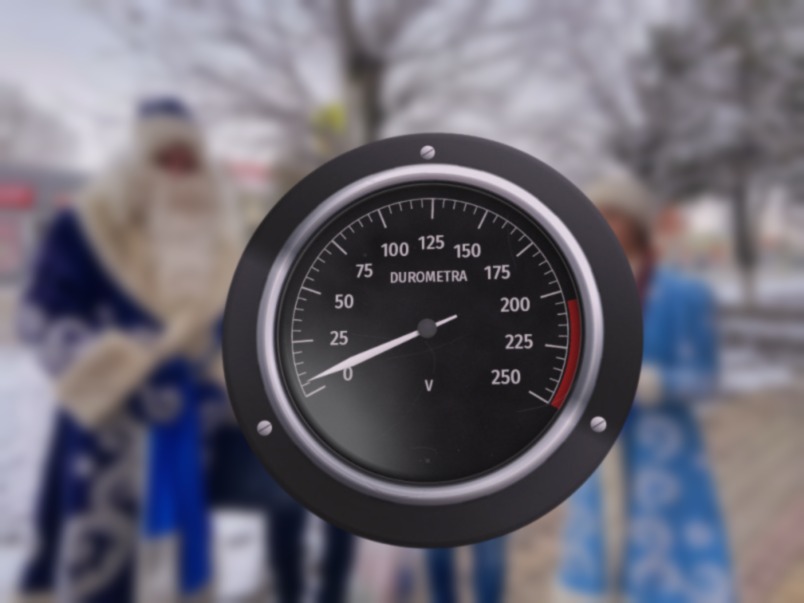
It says 5 V
